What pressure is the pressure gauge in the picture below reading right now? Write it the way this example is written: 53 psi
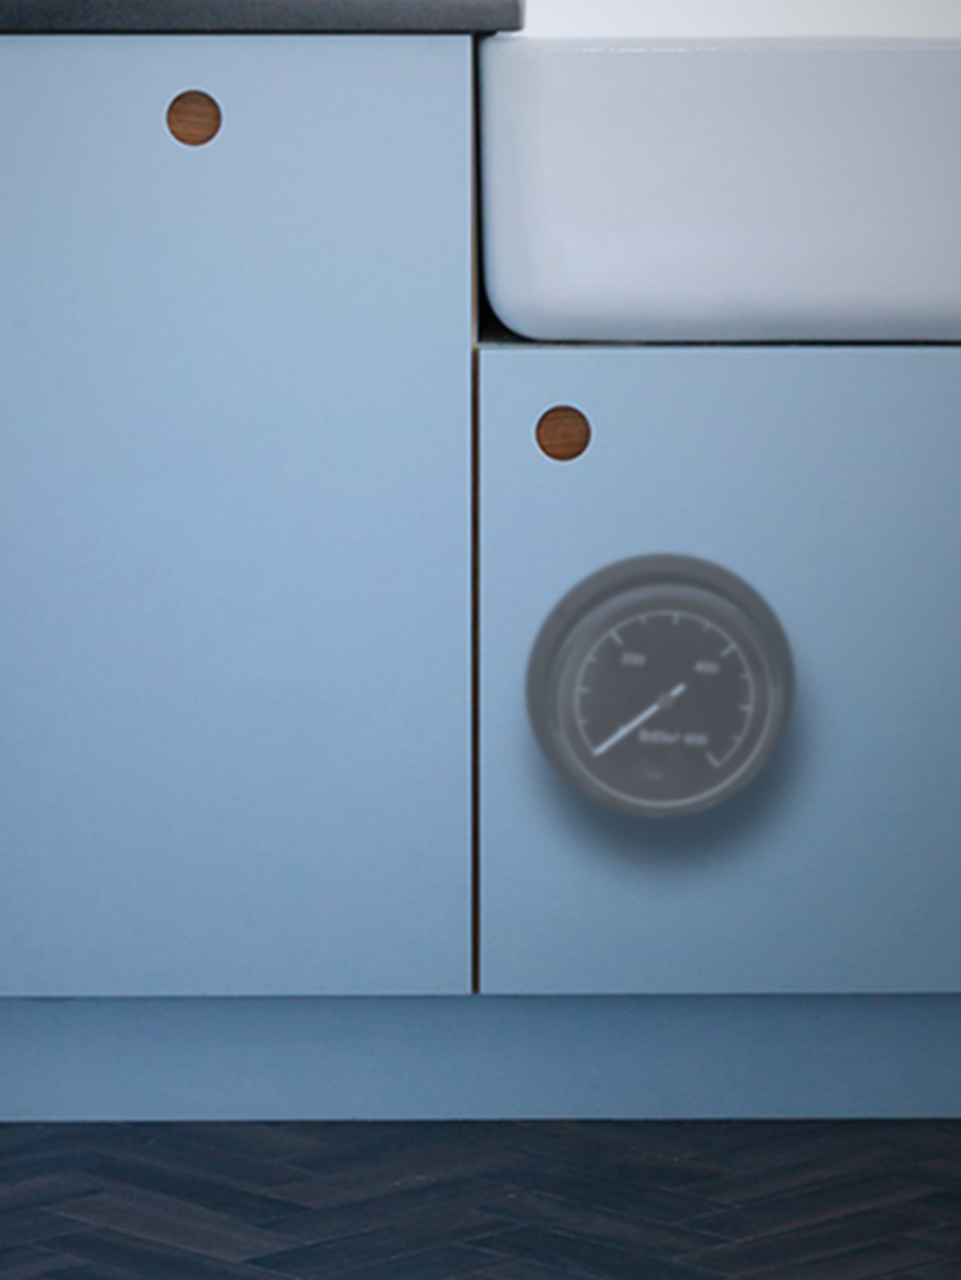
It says 0 psi
